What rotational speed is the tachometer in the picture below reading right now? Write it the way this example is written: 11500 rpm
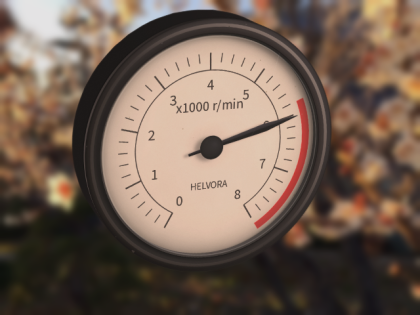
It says 6000 rpm
